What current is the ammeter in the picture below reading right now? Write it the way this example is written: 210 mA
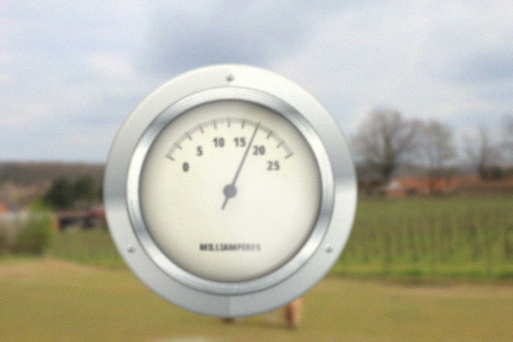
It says 17.5 mA
